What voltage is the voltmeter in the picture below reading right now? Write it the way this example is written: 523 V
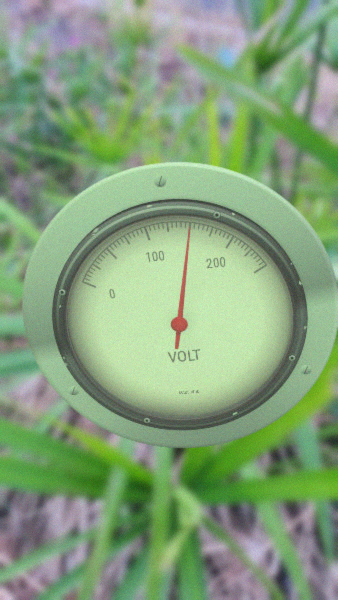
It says 150 V
